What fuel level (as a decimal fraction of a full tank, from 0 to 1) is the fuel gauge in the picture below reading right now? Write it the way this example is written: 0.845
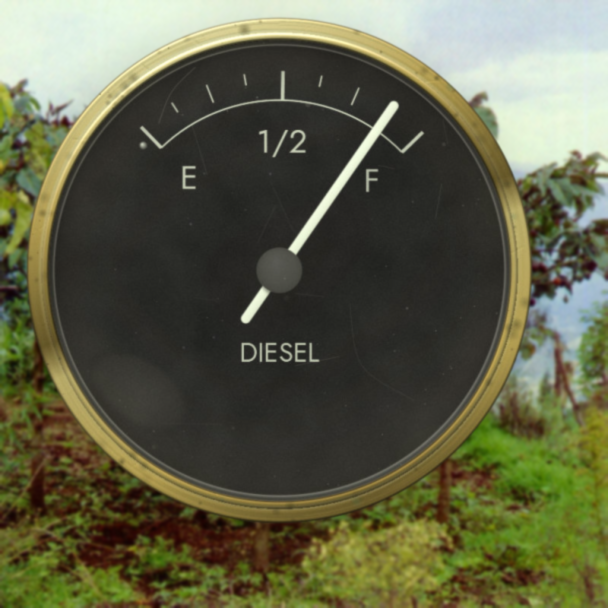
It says 0.875
